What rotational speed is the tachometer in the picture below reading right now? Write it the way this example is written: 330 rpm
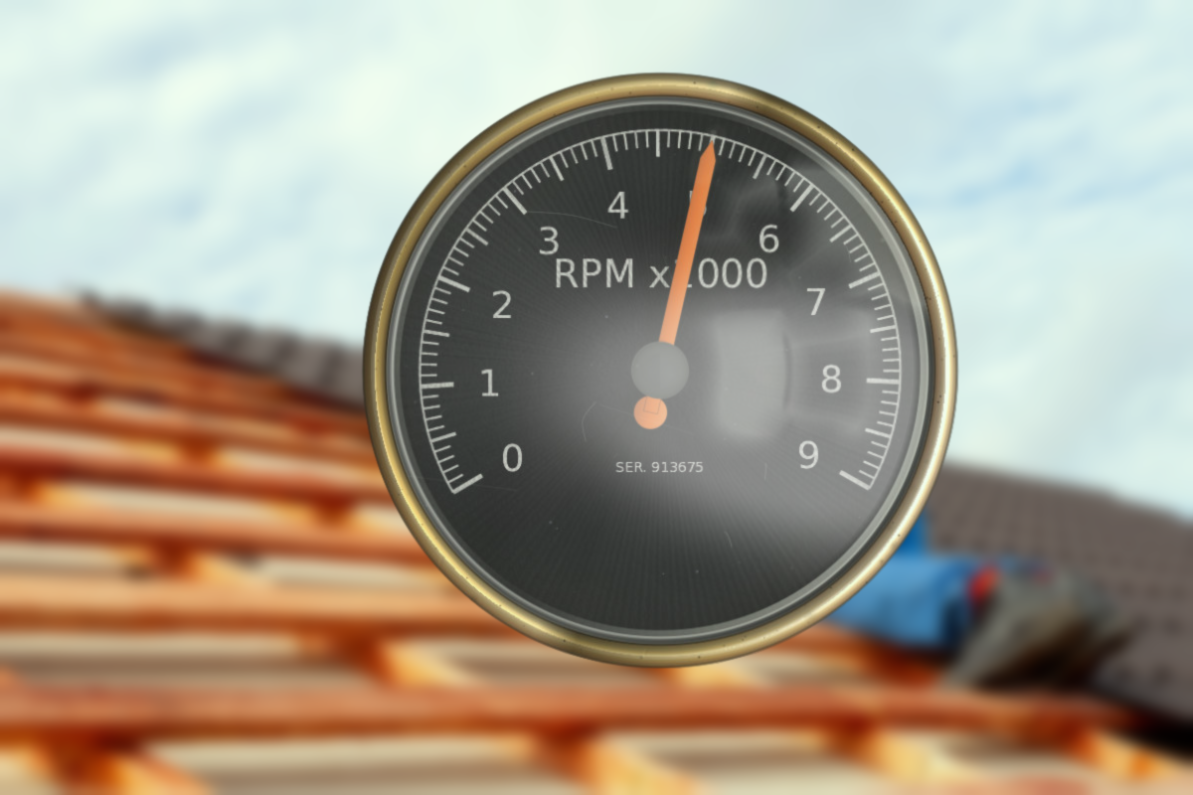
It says 5000 rpm
